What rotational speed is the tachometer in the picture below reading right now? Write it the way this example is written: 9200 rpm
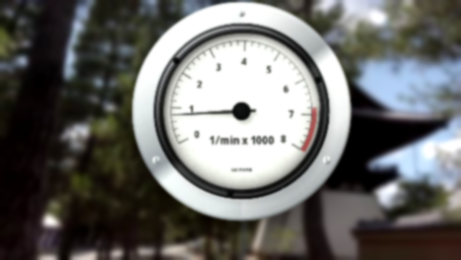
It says 800 rpm
